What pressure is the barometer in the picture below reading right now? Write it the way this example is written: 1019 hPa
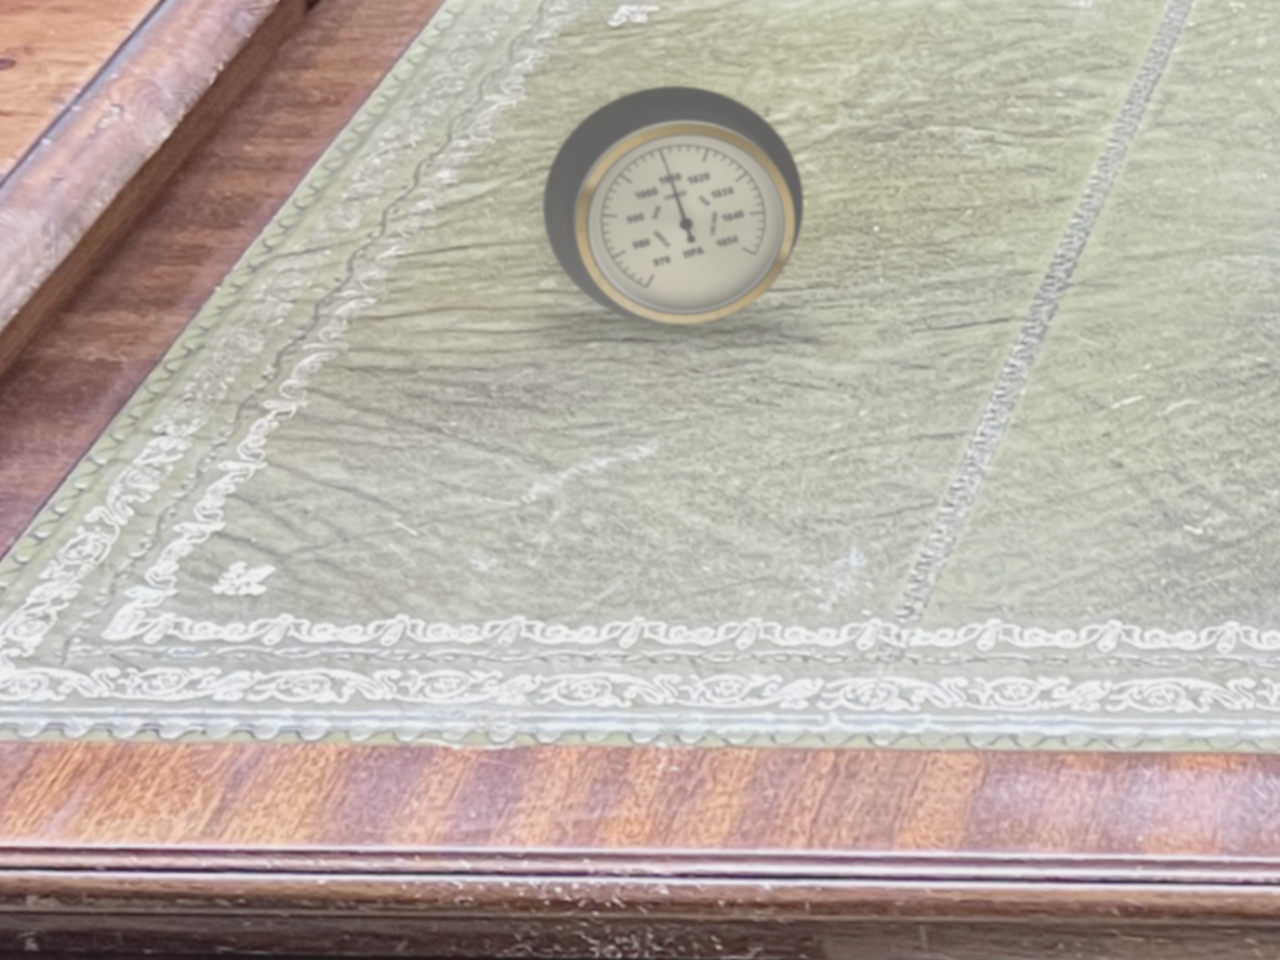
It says 1010 hPa
